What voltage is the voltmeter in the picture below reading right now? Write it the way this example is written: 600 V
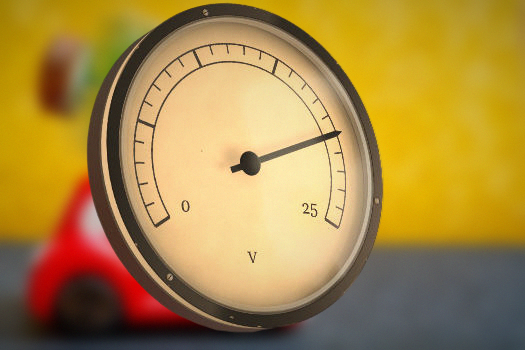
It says 20 V
